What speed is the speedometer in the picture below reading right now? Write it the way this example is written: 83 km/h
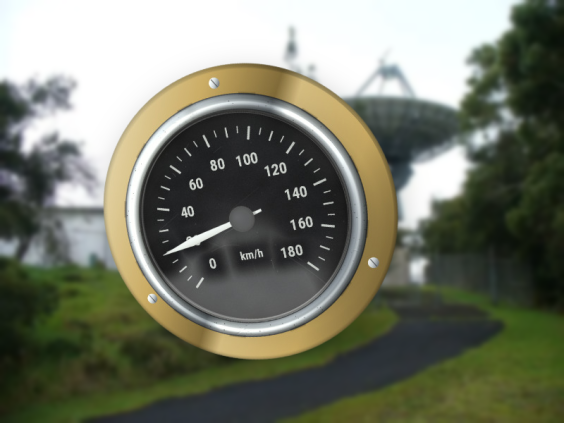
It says 20 km/h
